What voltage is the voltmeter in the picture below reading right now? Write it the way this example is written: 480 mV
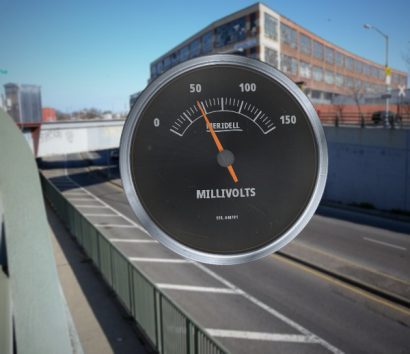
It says 45 mV
